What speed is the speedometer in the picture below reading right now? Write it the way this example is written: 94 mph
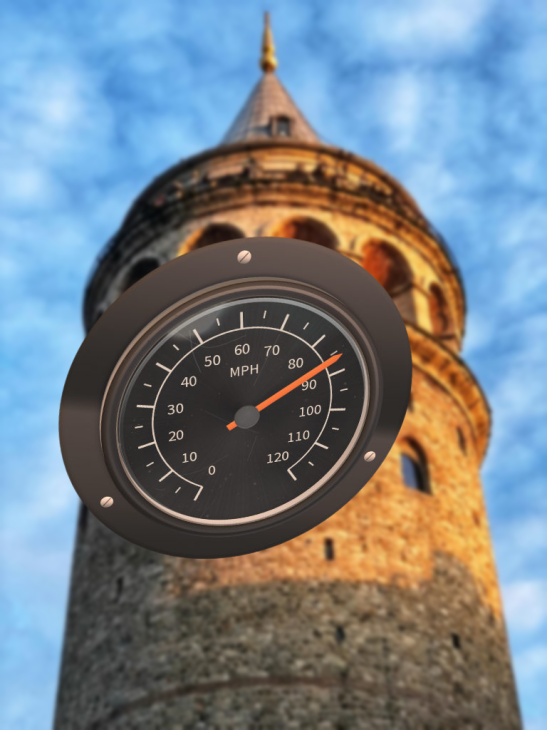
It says 85 mph
